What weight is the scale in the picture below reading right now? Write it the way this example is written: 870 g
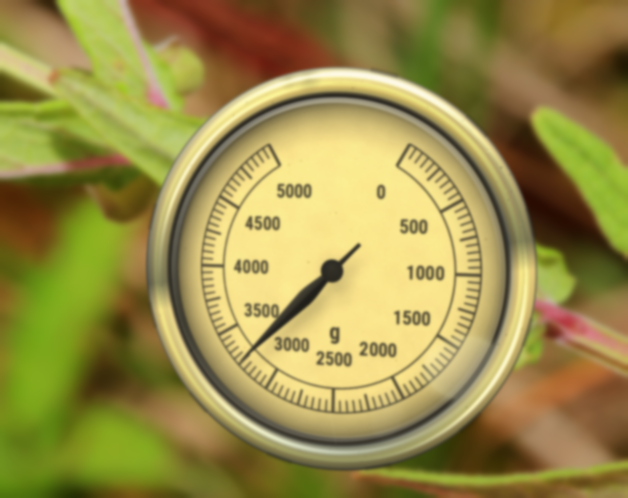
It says 3250 g
